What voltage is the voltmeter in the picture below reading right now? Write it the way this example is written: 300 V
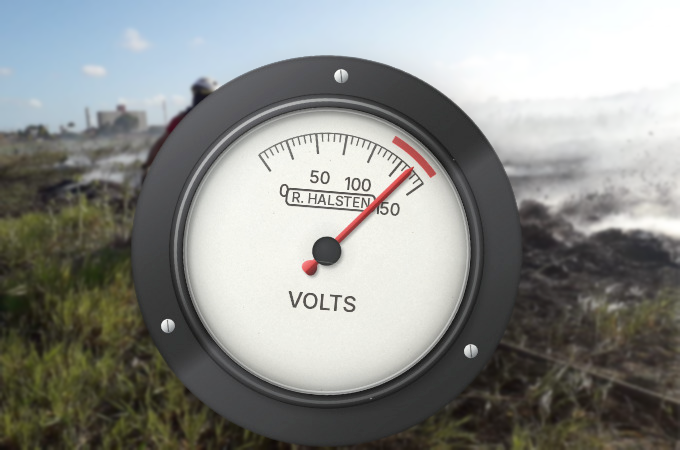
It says 135 V
